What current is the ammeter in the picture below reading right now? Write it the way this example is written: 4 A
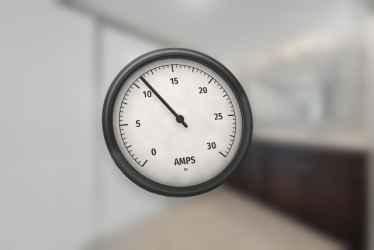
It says 11 A
